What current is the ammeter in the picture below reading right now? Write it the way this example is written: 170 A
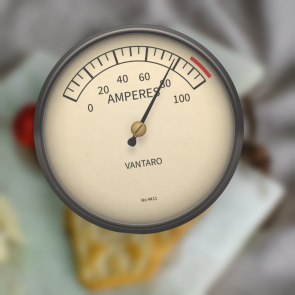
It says 77.5 A
